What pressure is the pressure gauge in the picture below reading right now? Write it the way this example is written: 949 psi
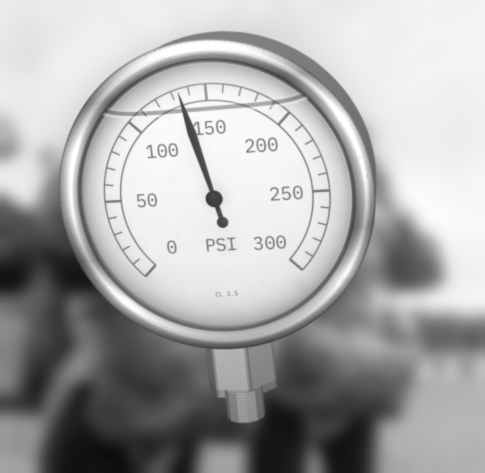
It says 135 psi
